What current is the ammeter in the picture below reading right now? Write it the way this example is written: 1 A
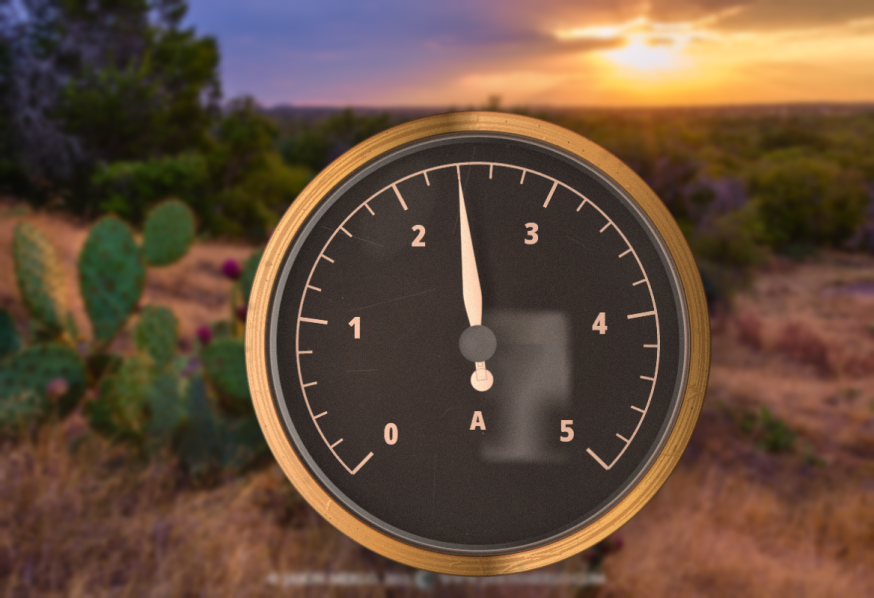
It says 2.4 A
